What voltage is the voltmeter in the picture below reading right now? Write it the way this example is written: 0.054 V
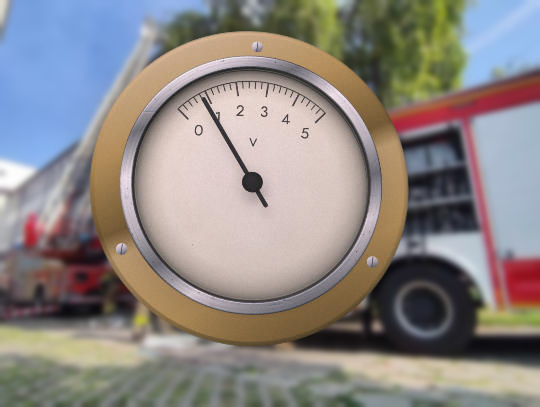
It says 0.8 V
